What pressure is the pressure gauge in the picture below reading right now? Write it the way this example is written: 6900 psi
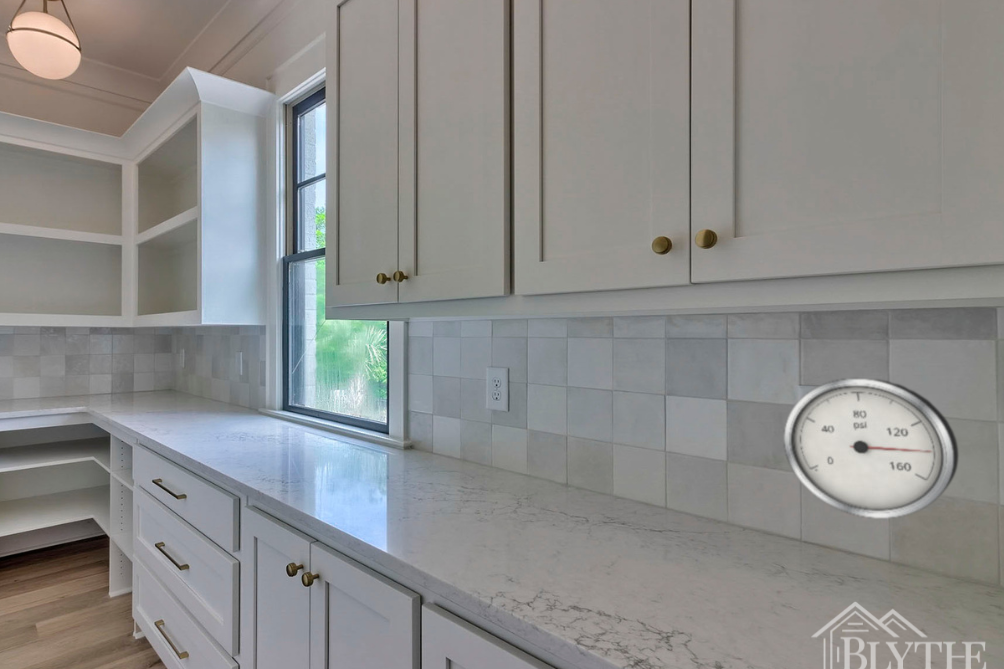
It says 140 psi
